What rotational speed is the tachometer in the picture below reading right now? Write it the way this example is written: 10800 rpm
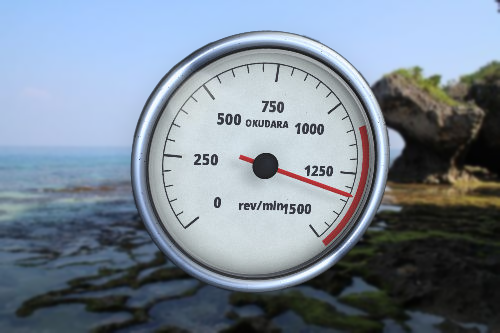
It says 1325 rpm
